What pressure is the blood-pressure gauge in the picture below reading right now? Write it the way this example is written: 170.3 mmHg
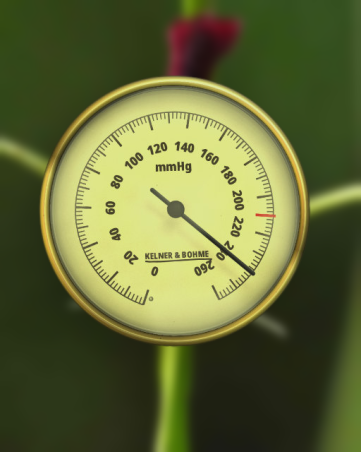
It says 240 mmHg
